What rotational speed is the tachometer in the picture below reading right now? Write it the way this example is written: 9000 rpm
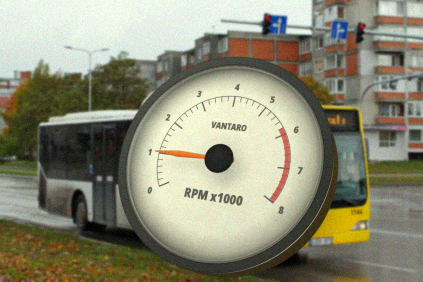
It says 1000 rpm
